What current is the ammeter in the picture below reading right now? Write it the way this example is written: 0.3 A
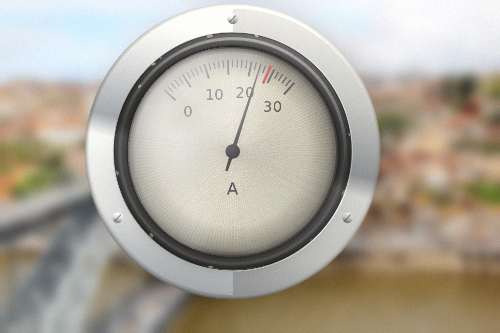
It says 22 A
